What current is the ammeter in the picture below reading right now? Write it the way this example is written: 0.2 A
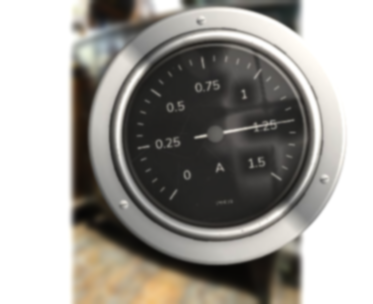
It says 1.25 A
